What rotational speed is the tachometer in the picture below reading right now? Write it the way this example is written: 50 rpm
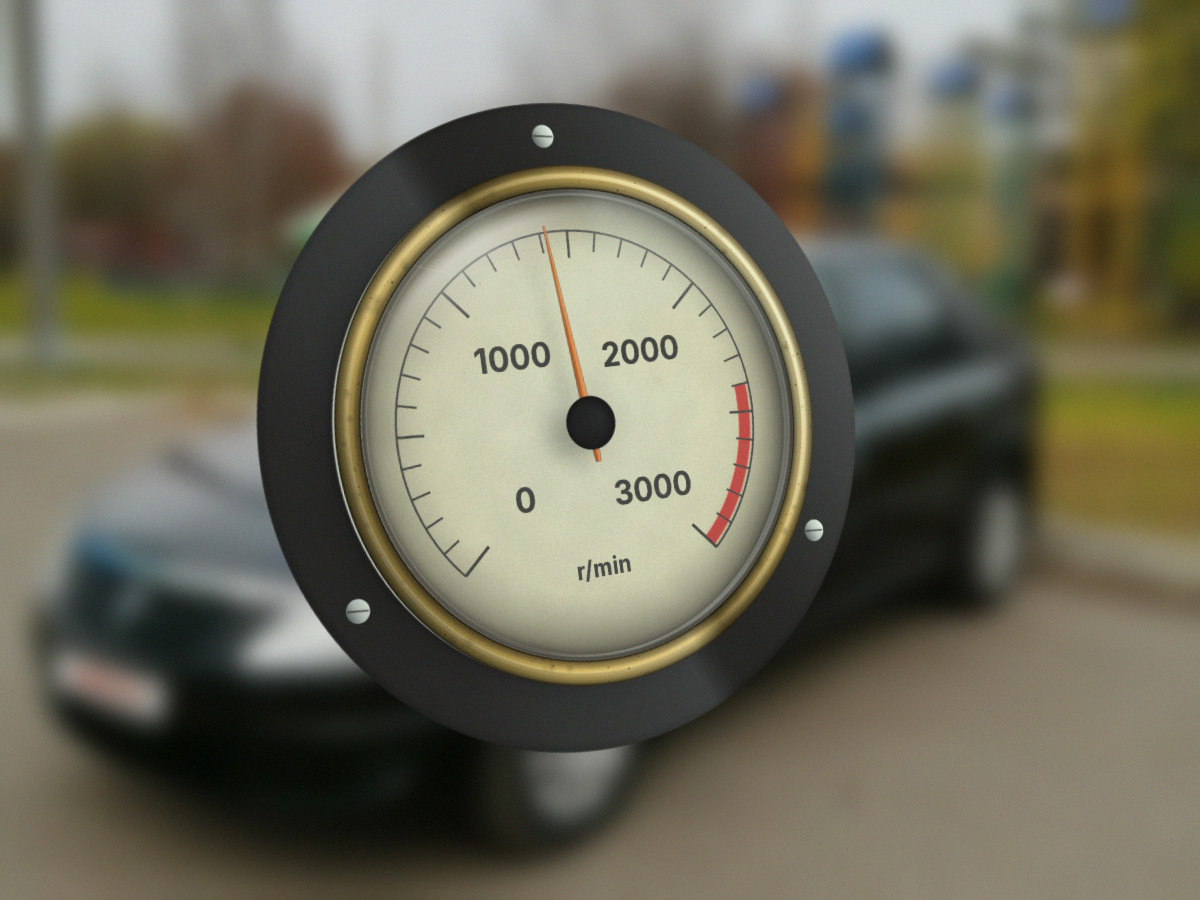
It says 1400 rpm
